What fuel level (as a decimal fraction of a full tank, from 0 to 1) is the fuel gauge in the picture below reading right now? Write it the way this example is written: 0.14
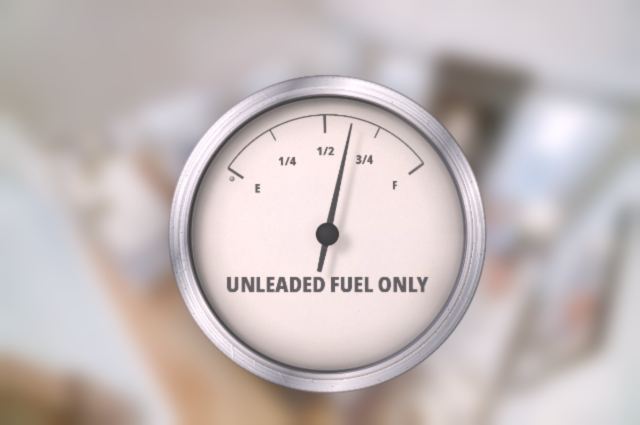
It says 0.625
